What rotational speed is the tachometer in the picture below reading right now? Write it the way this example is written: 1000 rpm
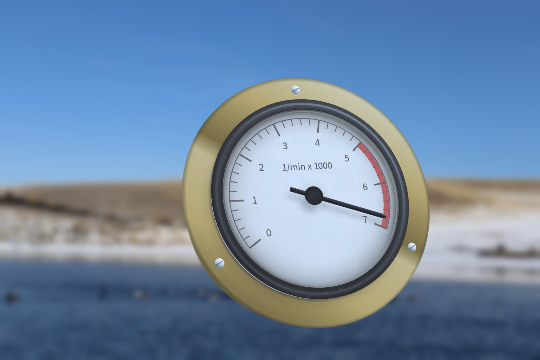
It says 6800 rpm
